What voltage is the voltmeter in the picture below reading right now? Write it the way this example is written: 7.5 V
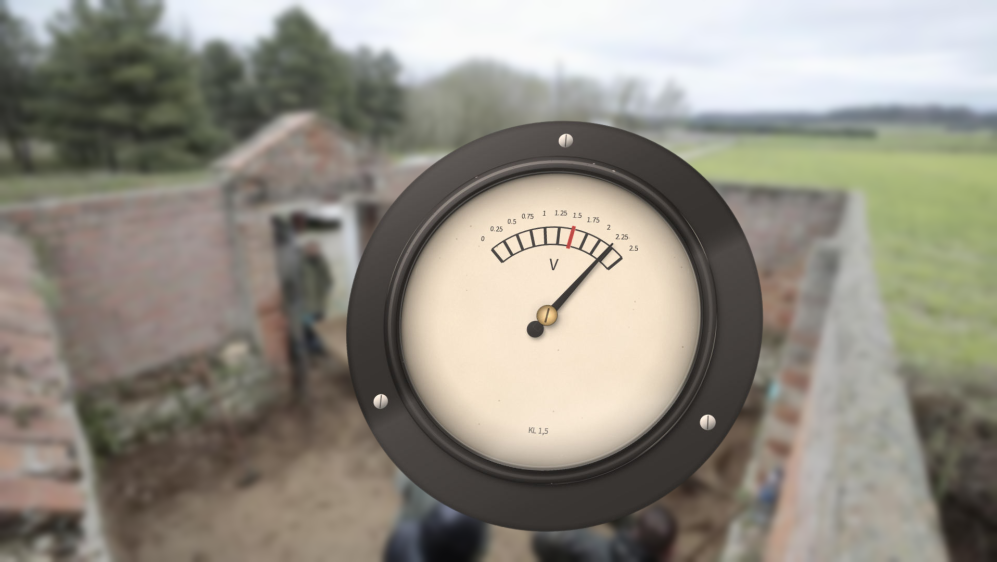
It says 2.25 V
